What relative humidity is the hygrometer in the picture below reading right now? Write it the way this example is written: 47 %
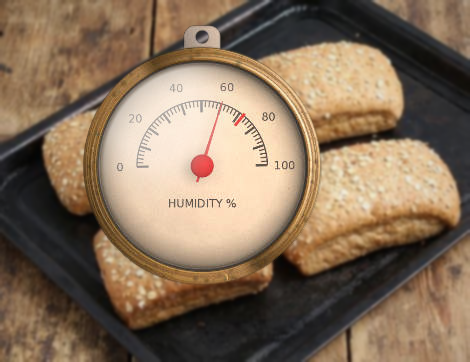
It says 60 %
